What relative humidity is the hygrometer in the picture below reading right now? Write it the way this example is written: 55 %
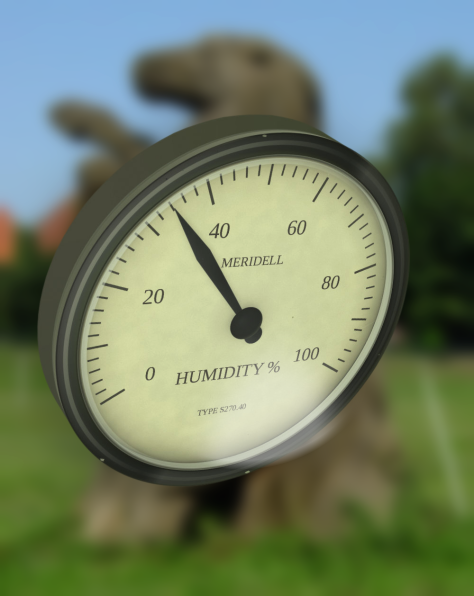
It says 34 %
